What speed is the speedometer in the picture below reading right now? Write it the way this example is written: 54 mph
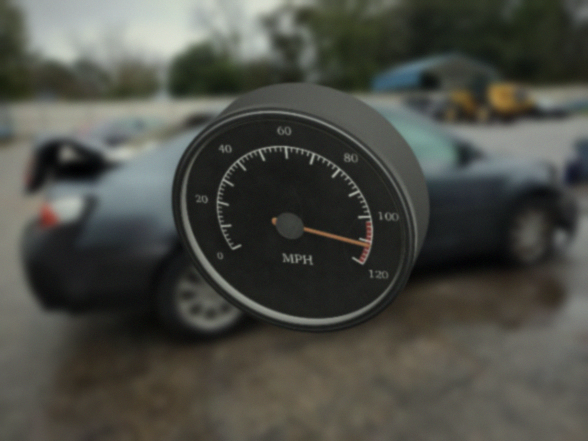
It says 110 mph
